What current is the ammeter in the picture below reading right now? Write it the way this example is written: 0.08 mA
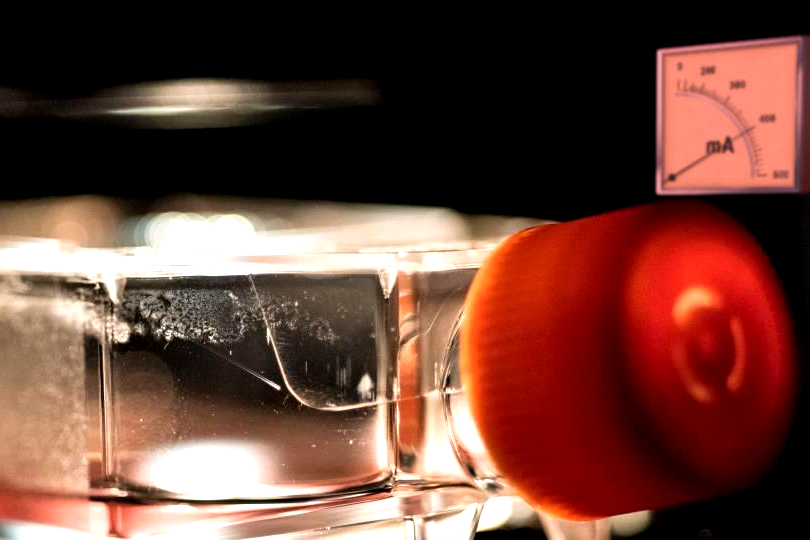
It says 400 mA
